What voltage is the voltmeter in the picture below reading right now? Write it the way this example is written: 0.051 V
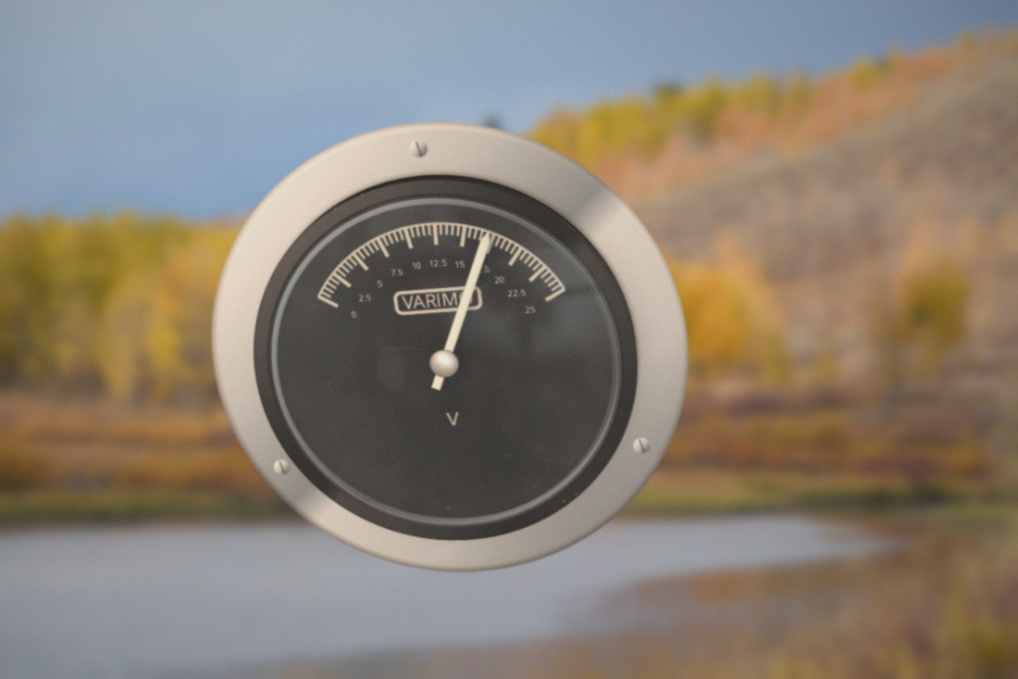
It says 17 V
